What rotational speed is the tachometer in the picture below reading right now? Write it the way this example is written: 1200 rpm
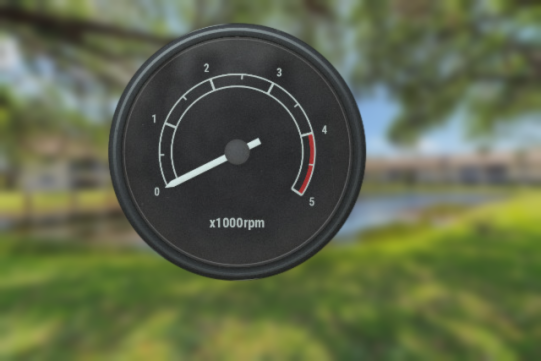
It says 0 rpm
